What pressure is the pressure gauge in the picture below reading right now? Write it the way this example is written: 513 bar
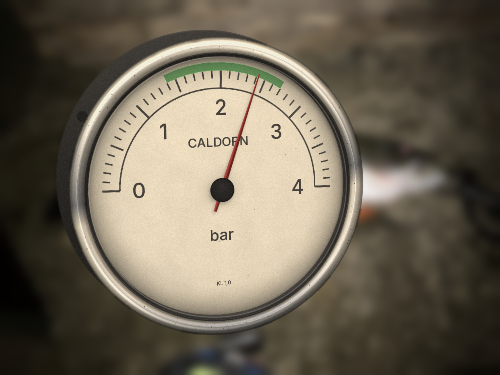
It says 2.4 bar
